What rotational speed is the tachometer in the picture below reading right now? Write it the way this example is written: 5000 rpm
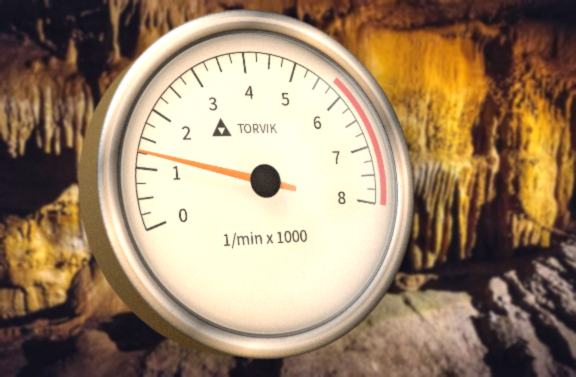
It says 1250 rpm
